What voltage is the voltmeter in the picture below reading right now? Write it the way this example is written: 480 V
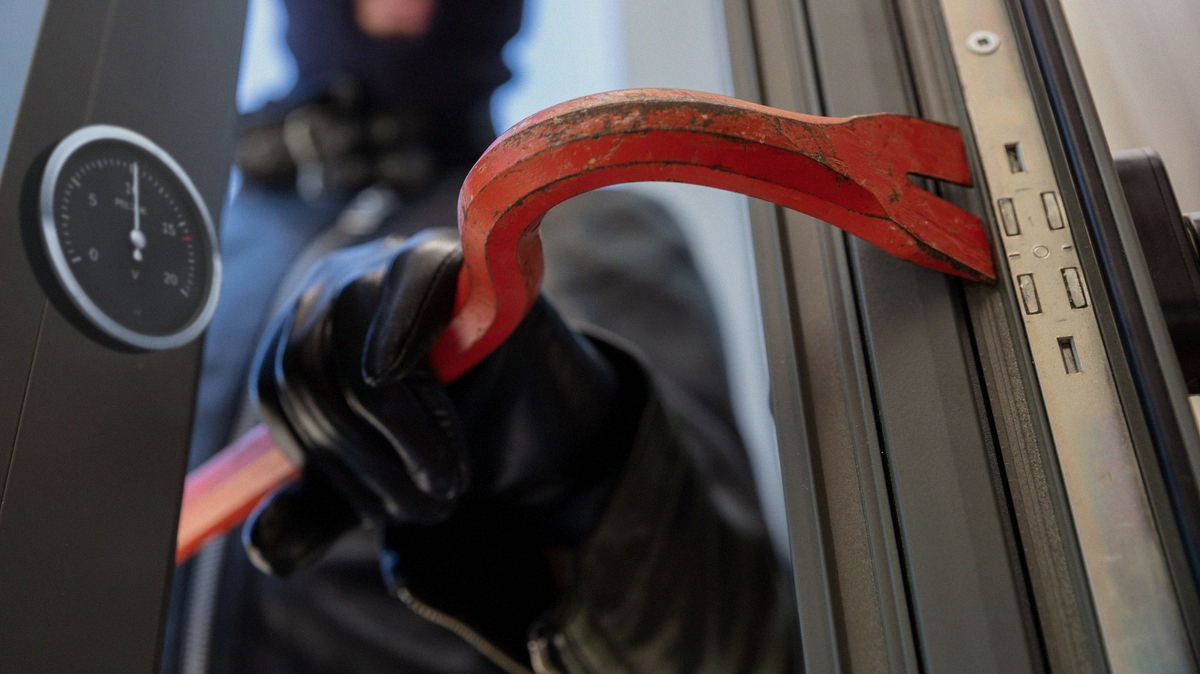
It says 10 V
